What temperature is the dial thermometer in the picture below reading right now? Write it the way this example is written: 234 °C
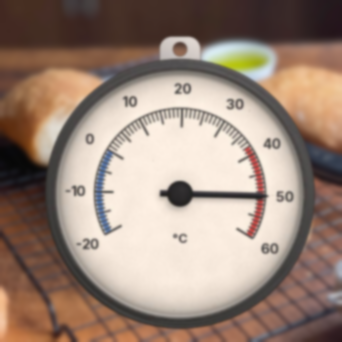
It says 50 °C
